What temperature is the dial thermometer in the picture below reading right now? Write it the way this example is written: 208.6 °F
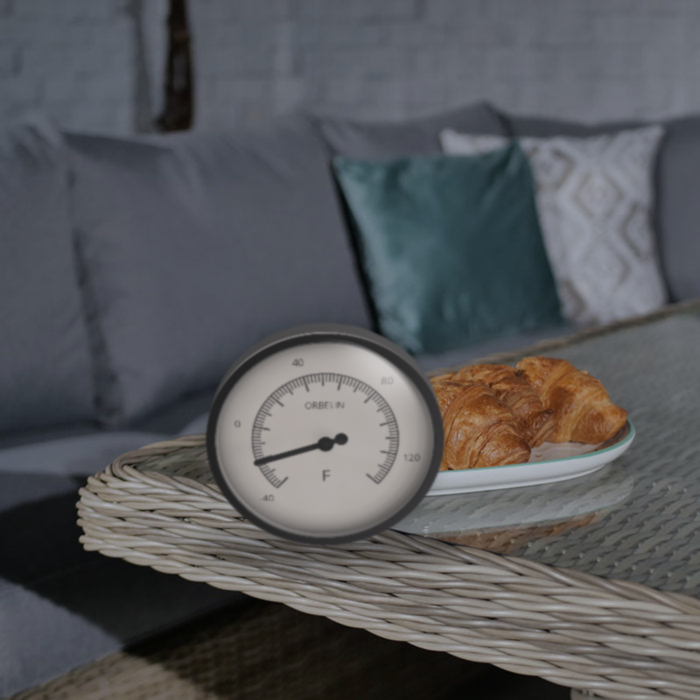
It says -20 °F
